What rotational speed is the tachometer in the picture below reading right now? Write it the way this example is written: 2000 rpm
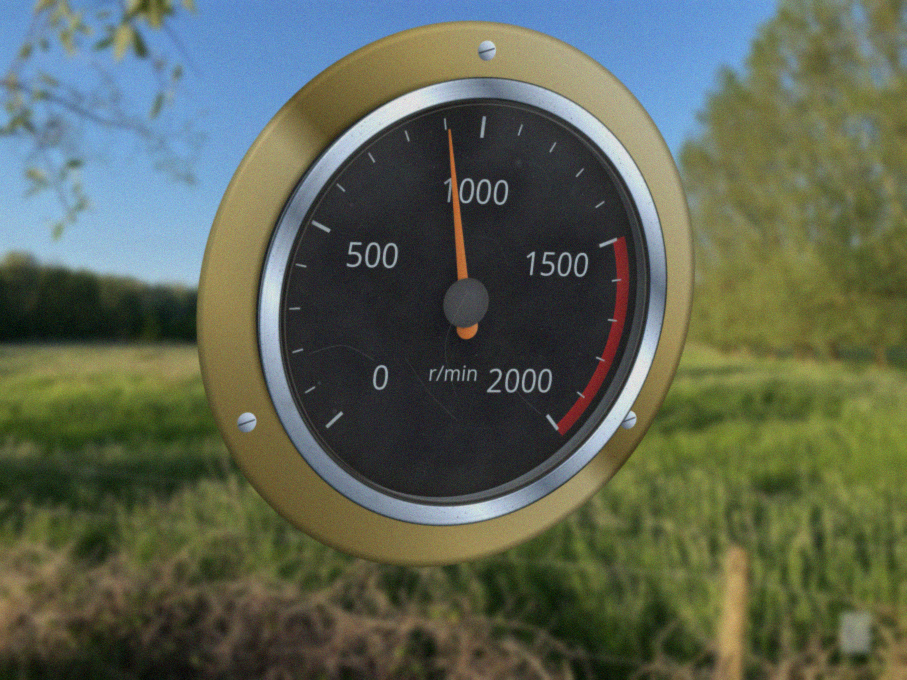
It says 900 rpm
